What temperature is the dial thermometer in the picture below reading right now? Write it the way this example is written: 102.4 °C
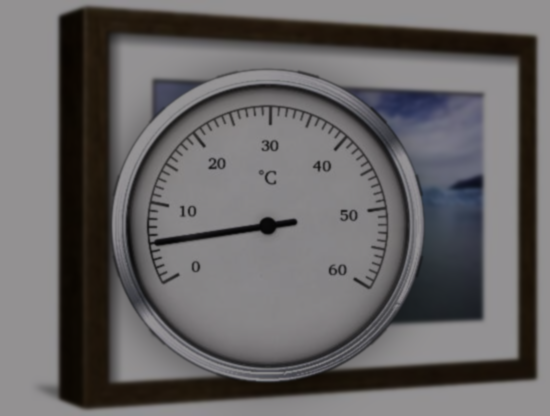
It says 5 °C
